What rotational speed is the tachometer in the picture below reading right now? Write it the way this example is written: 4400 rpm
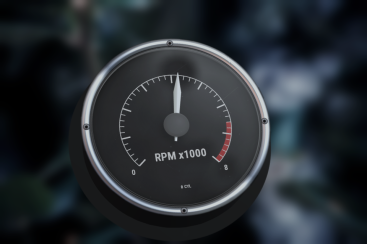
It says 4200 rpm
